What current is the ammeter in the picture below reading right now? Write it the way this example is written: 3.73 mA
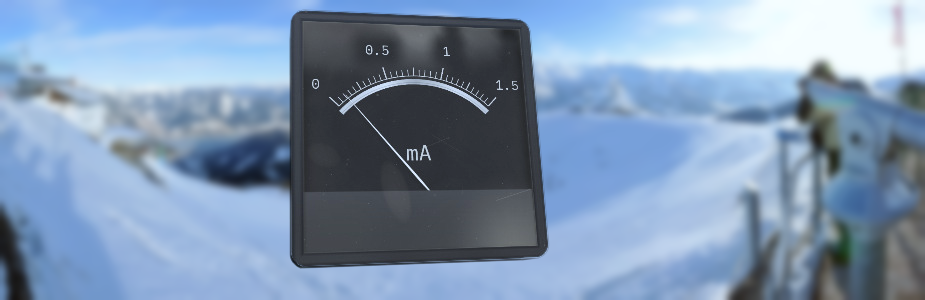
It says 0.1 mA
